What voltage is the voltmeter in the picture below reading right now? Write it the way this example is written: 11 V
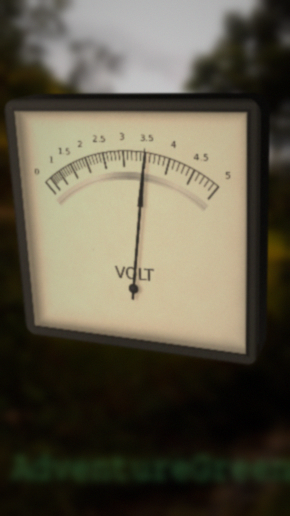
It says 3.5 V
